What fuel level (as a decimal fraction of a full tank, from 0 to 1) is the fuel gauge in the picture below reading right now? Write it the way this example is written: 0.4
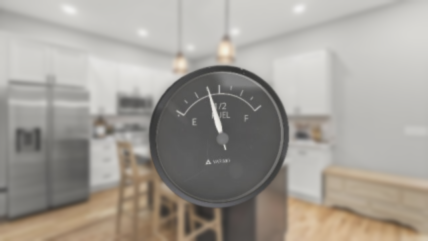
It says 0.375
